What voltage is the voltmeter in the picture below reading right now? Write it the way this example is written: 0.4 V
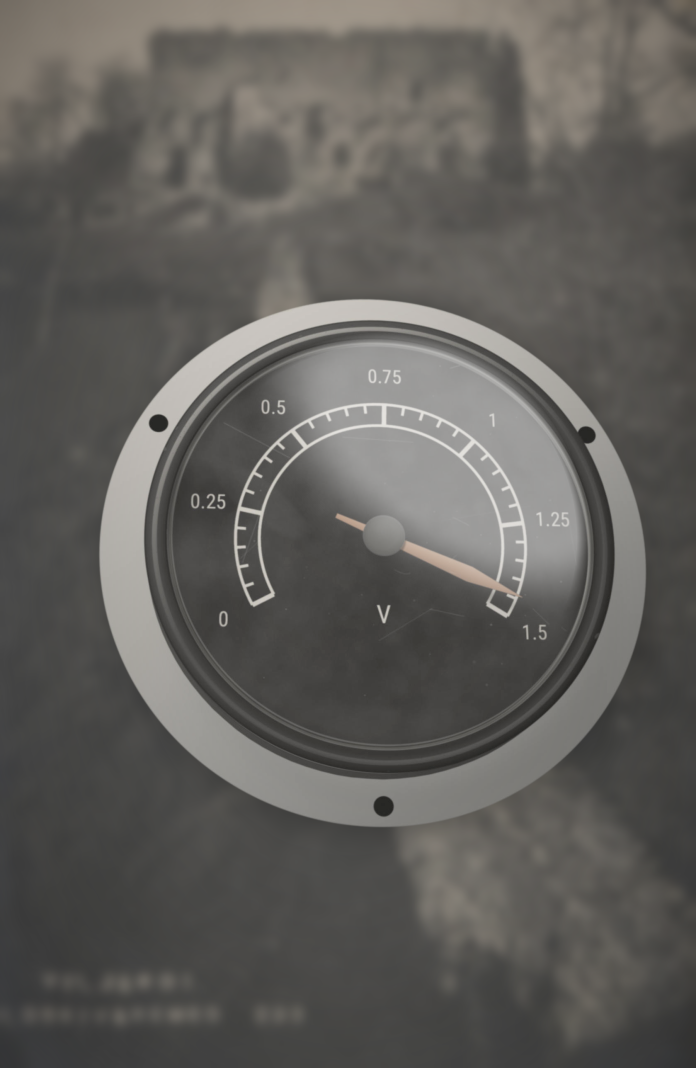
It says 1.45 V
